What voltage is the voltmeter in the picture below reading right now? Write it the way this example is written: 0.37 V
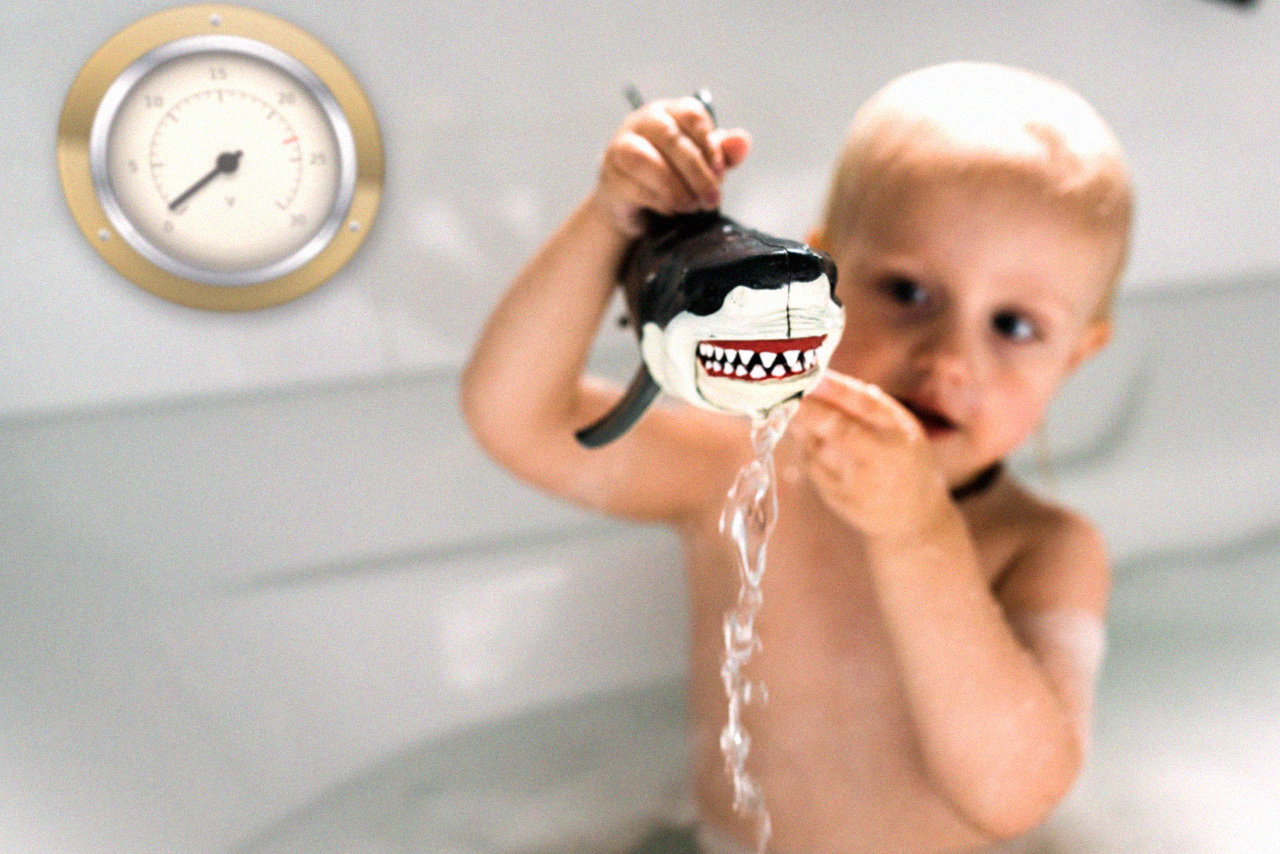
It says 1 V
